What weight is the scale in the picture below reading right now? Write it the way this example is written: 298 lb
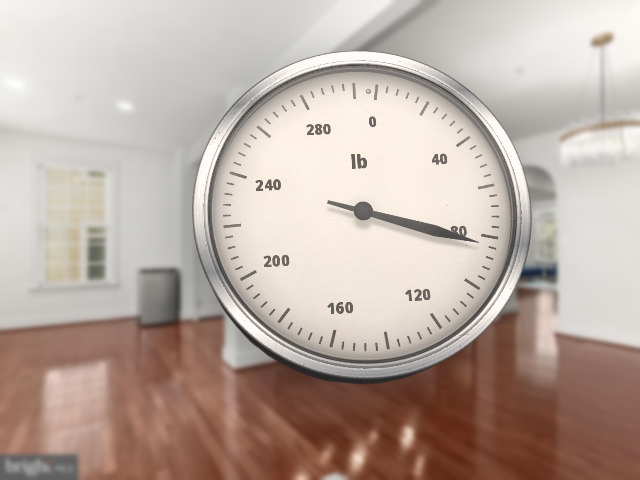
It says 84 lb
